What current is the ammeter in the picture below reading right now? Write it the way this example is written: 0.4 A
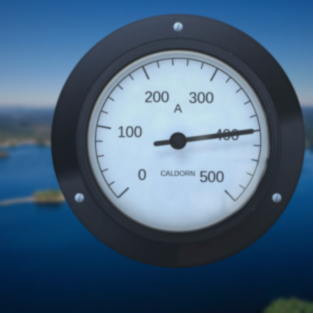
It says 400 A
